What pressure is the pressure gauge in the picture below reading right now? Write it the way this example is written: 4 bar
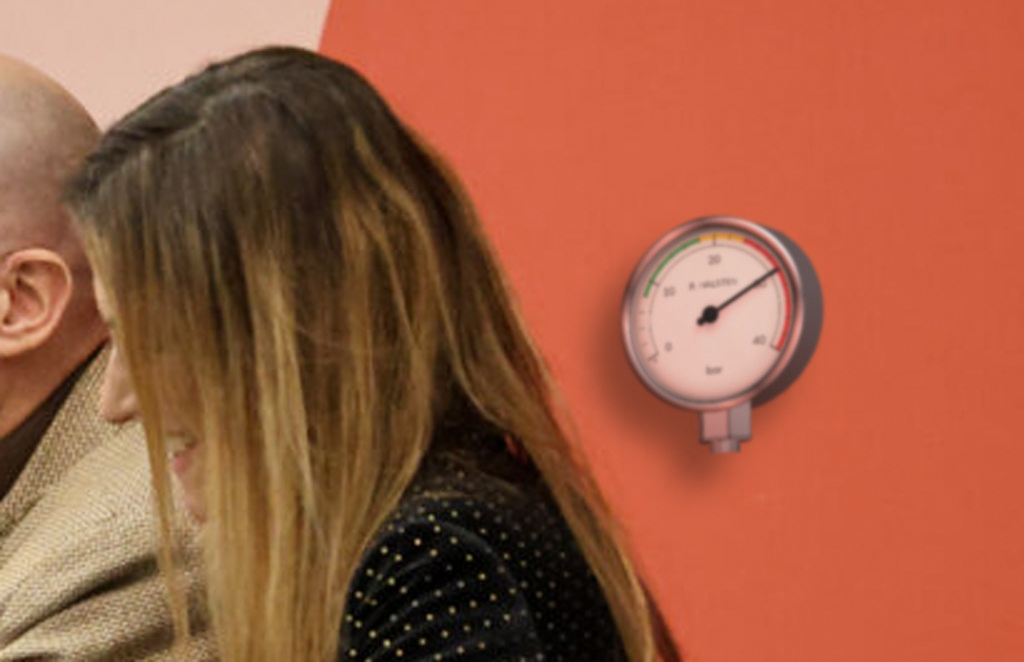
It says 30 bar
